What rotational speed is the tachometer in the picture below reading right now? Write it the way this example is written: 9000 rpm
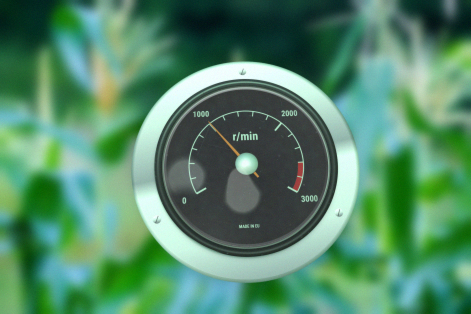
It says 1000 rpm
